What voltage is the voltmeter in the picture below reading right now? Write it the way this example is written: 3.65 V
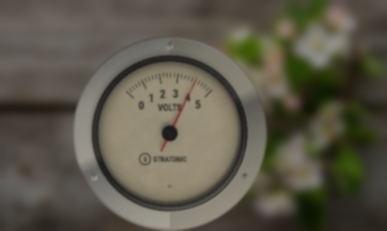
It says 4 V
